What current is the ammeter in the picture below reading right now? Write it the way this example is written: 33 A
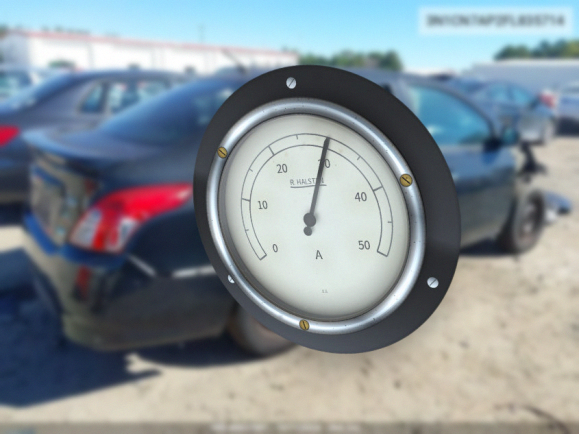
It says 30 A
